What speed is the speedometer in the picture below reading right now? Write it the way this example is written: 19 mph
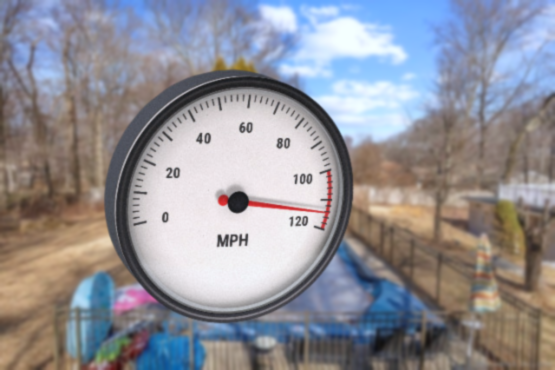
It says 114 mph
